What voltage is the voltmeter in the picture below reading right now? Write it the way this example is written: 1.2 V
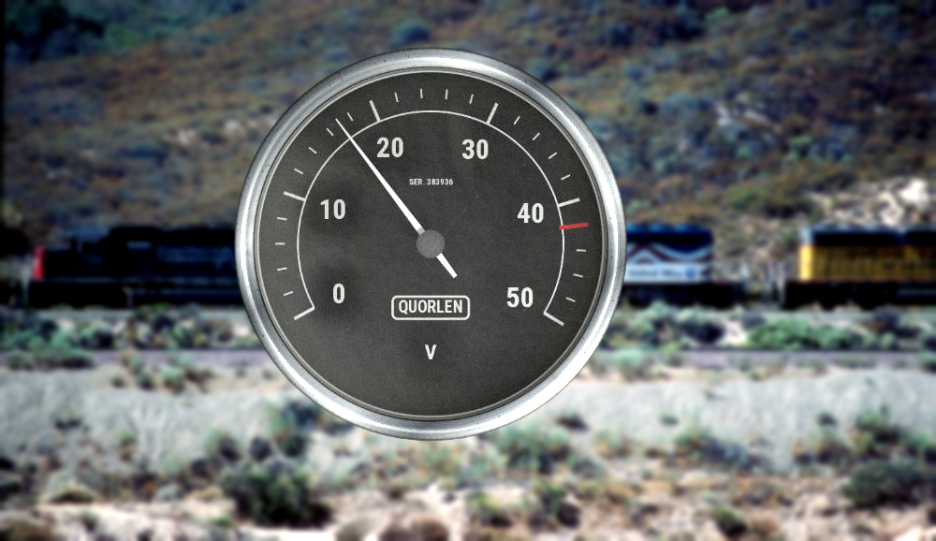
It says 17 V
